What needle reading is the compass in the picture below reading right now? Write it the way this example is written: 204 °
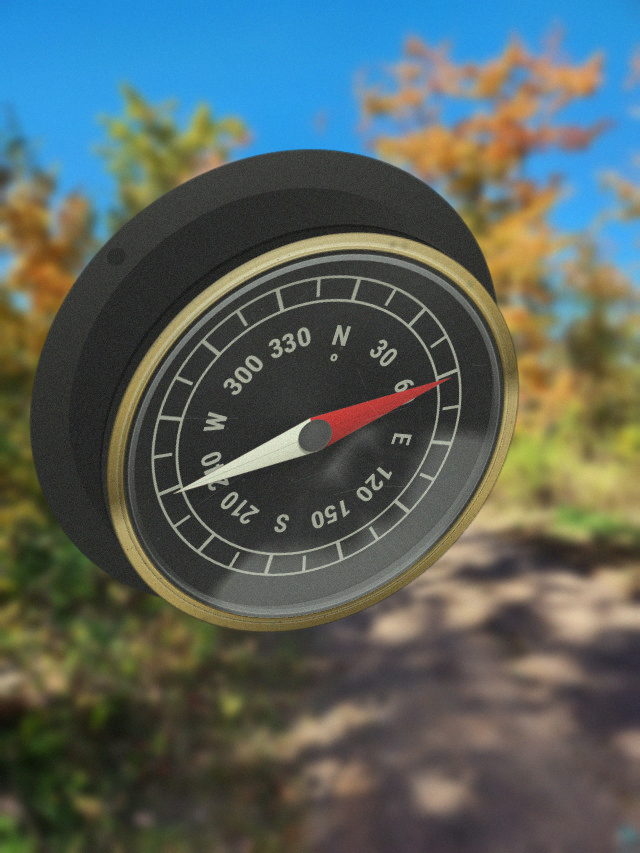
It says 60 °
